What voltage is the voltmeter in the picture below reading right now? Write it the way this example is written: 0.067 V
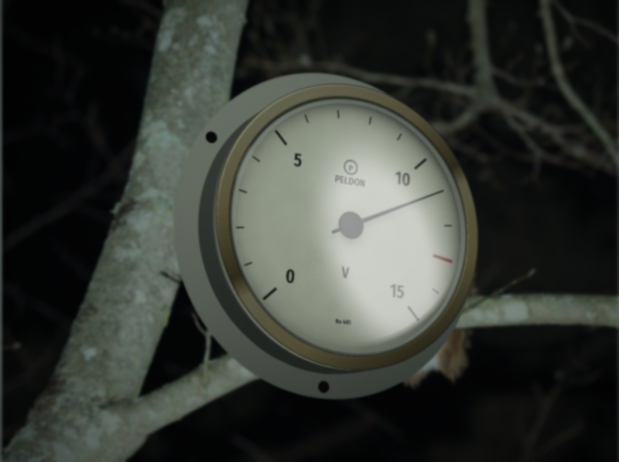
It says 11 V
